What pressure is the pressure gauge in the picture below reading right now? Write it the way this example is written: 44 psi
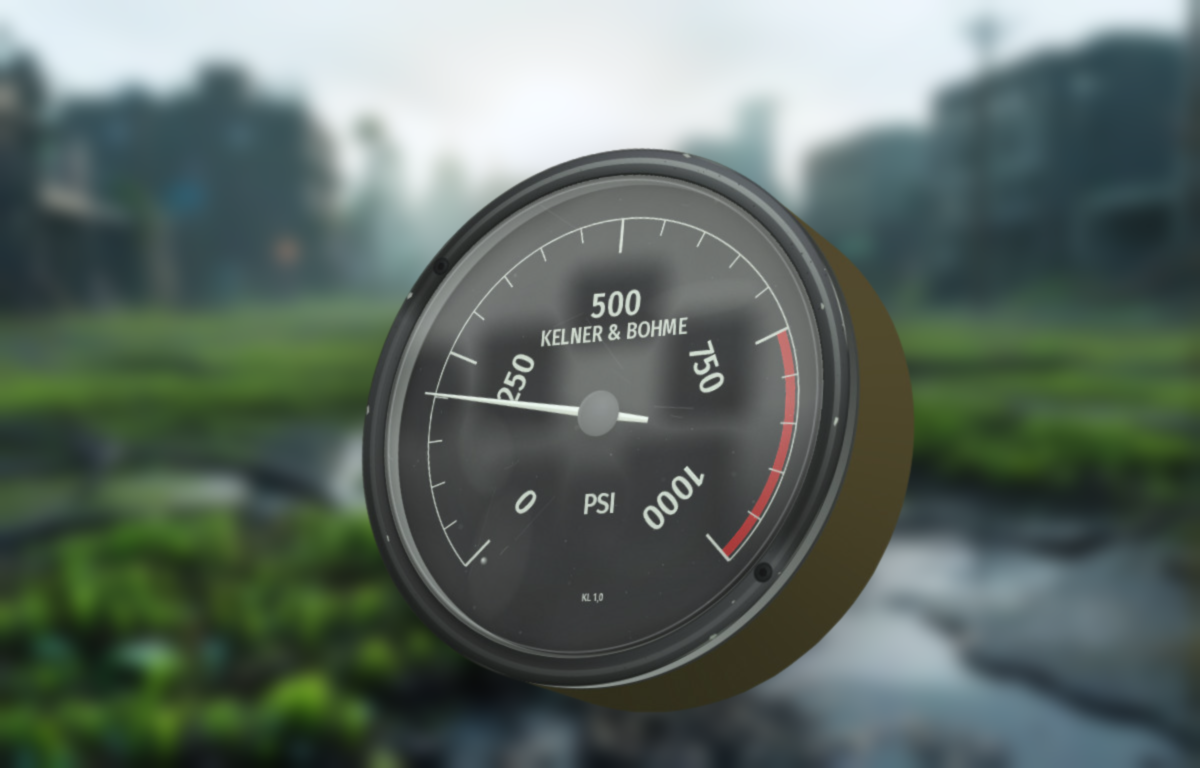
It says 200 psi
